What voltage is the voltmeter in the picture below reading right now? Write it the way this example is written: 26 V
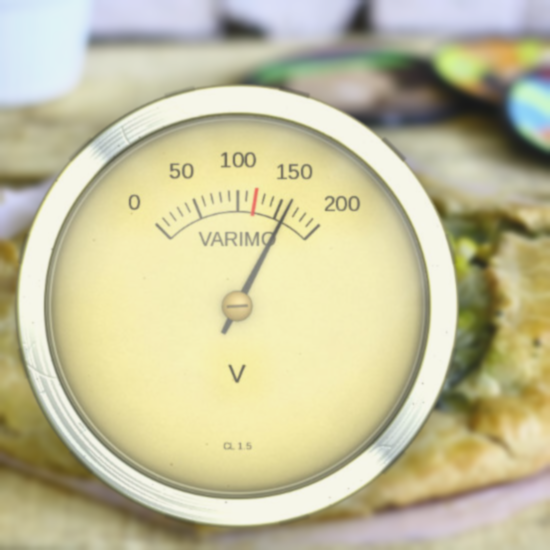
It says 160 V
